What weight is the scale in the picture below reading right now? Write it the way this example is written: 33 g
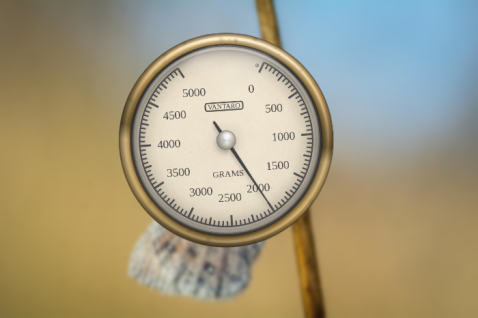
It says 2000 g
